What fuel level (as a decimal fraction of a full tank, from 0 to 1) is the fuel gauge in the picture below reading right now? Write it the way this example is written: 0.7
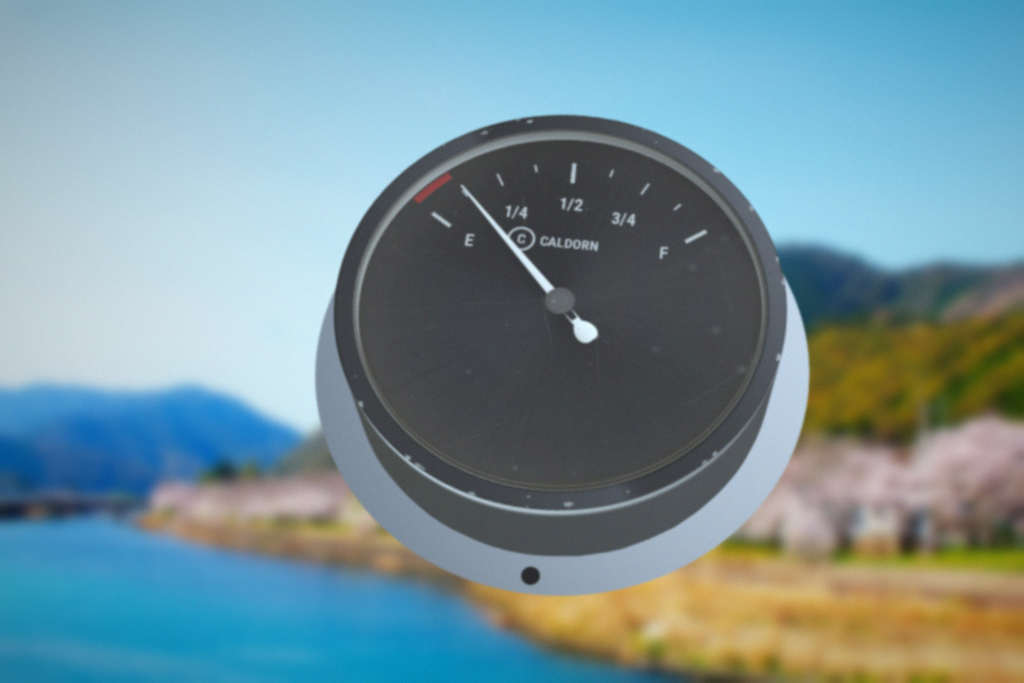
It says 0.125
